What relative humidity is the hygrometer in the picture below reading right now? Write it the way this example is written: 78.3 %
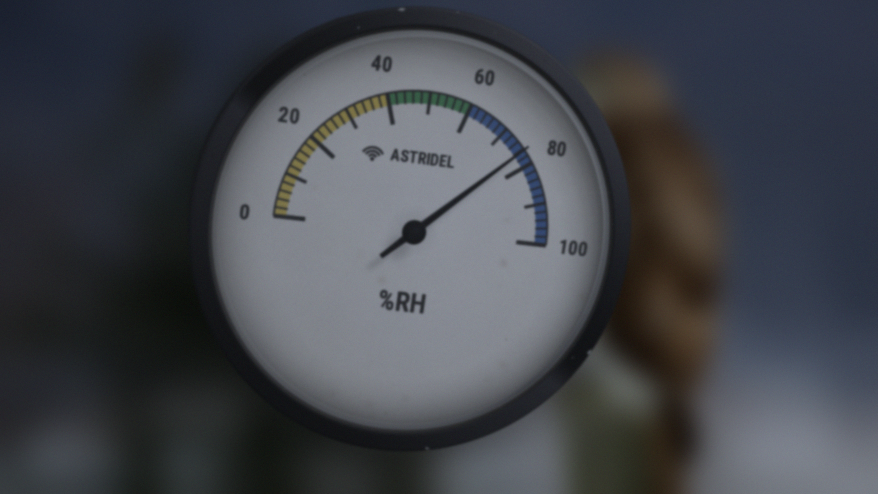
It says 76 %
